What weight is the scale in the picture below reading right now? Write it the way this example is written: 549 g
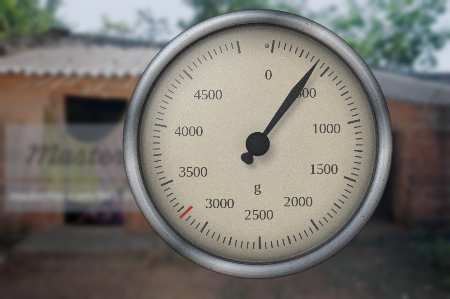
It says 400 g
